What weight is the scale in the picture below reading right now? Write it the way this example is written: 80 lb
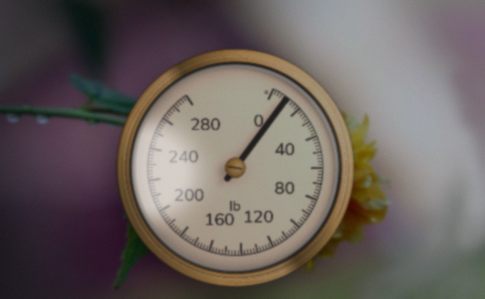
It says 10 lb
